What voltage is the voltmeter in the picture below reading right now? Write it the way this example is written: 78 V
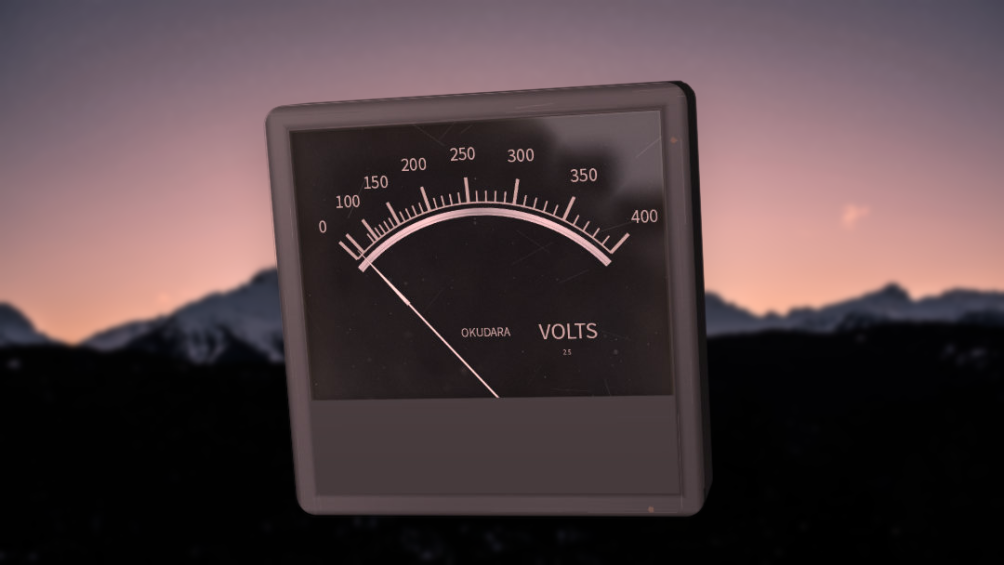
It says 50 V
